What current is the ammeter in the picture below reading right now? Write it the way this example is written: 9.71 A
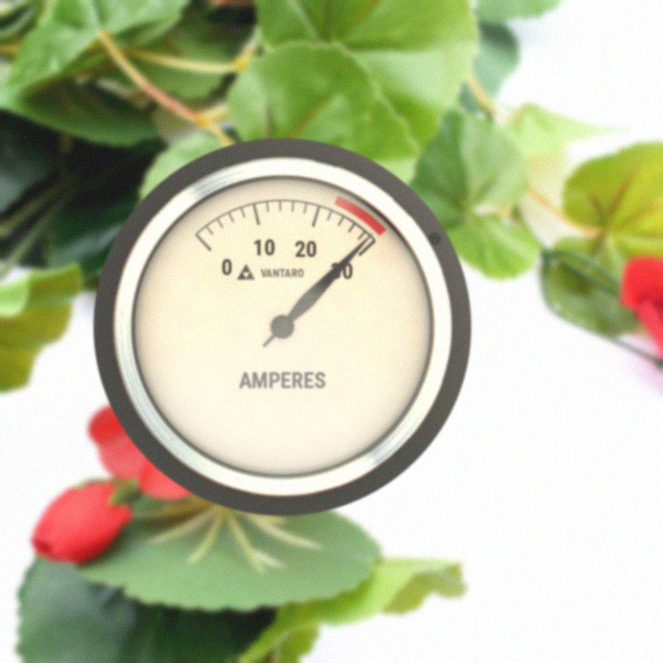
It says 29 A
